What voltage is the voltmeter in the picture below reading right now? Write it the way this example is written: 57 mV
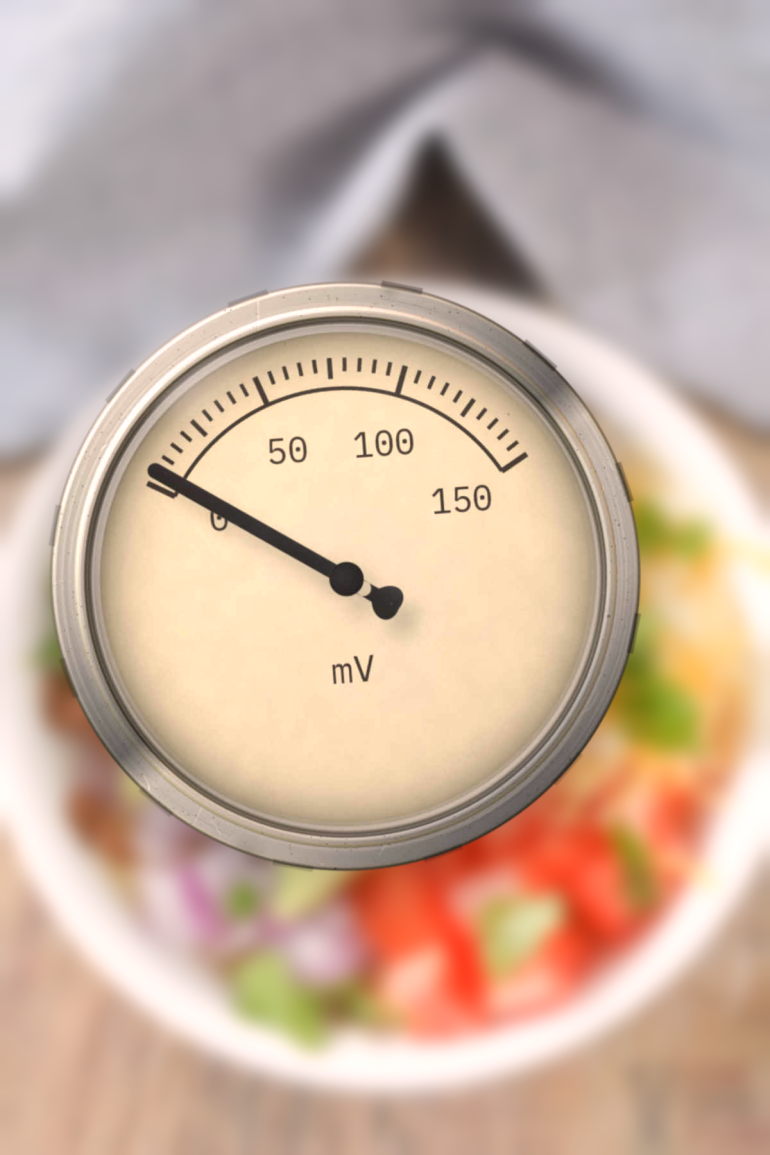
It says 5 mV
